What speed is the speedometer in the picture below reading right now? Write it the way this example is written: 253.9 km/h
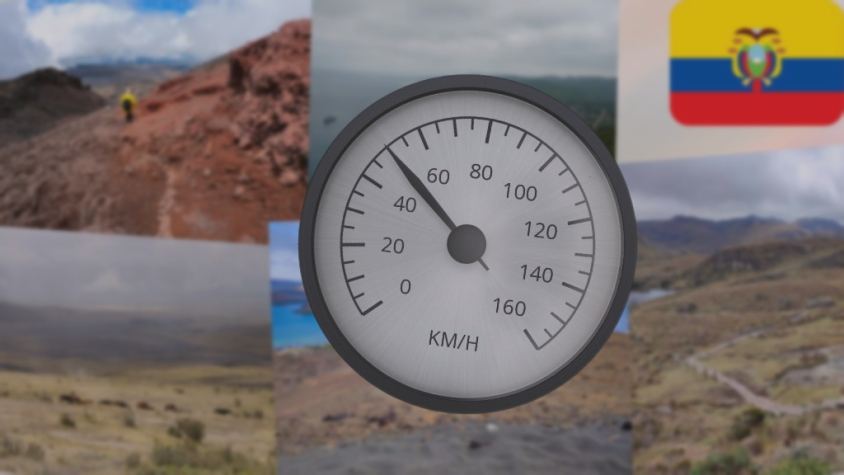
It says 50 km/h
